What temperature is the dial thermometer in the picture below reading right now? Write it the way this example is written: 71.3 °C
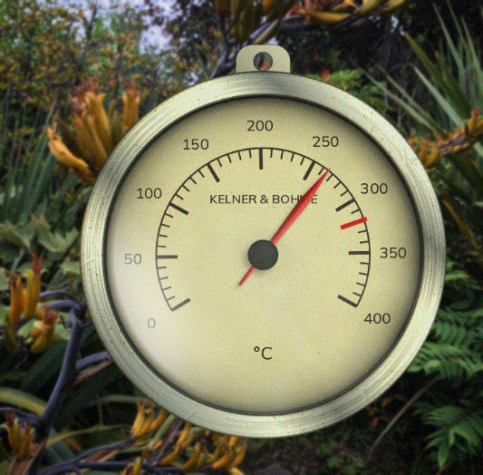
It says 265 °C
